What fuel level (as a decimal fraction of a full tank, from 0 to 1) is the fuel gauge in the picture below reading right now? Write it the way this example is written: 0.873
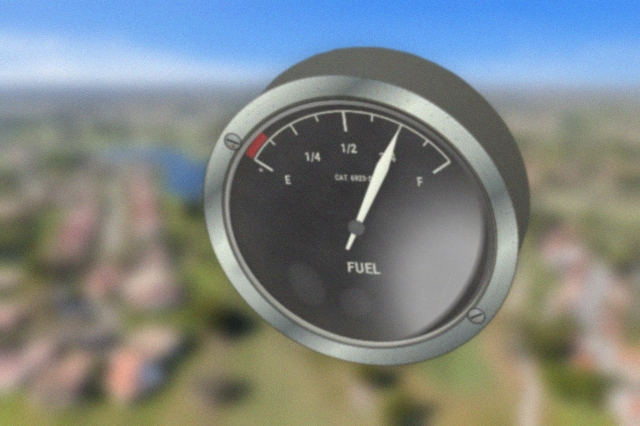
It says 0.75
